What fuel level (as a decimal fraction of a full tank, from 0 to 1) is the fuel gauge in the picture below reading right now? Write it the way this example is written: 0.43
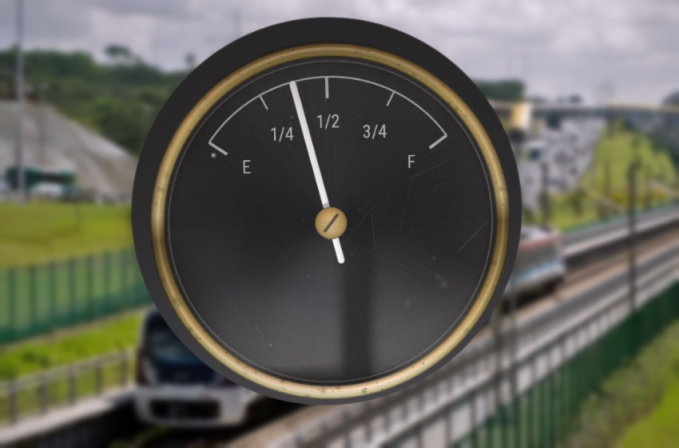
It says 0.375
